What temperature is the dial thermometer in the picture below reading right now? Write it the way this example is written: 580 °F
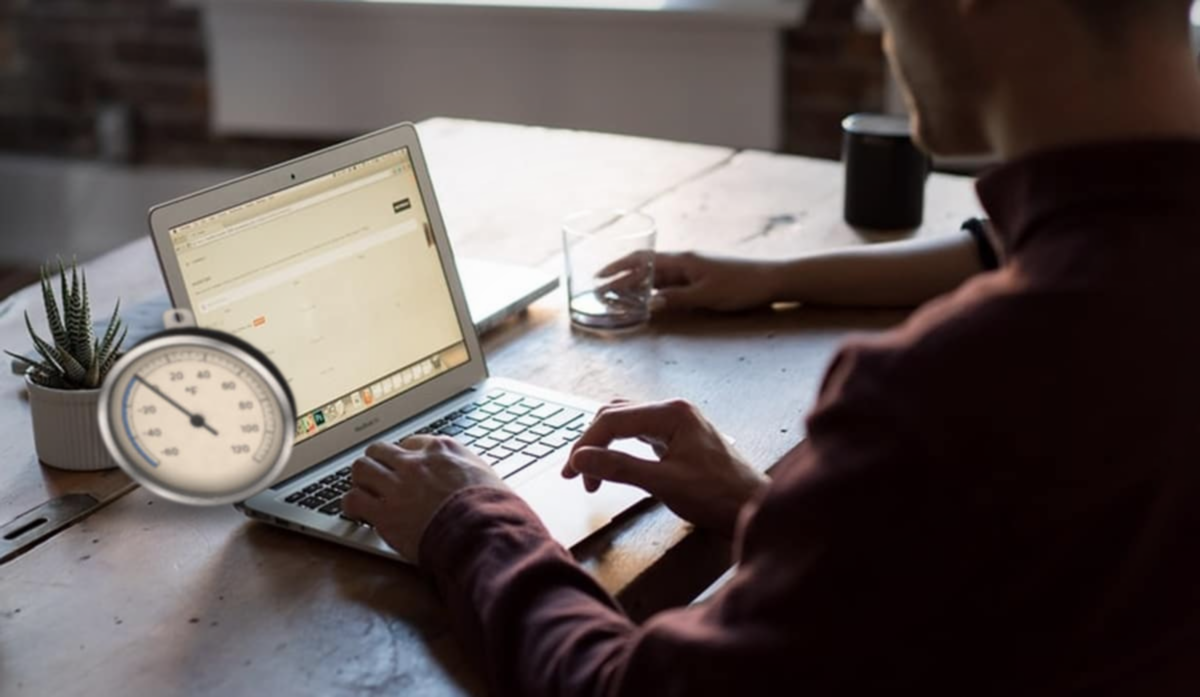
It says 0 °F
